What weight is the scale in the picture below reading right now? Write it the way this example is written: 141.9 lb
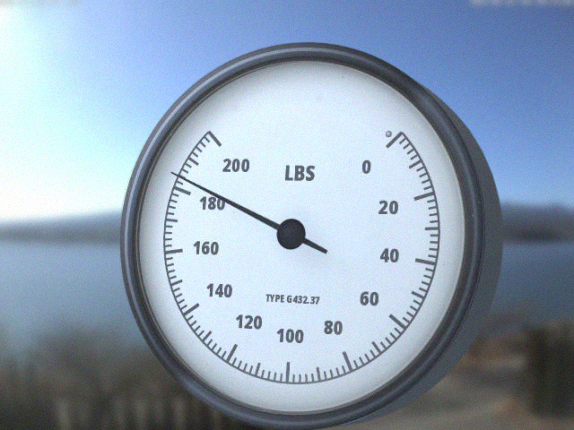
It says 184 lb
